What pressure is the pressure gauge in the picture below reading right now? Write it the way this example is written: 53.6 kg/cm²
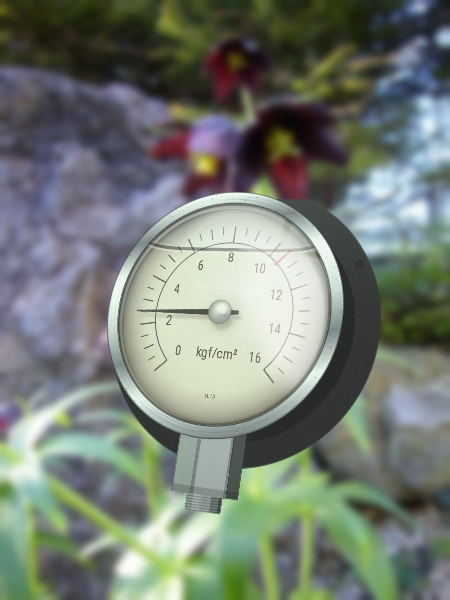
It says 2.5 kg/cm²
